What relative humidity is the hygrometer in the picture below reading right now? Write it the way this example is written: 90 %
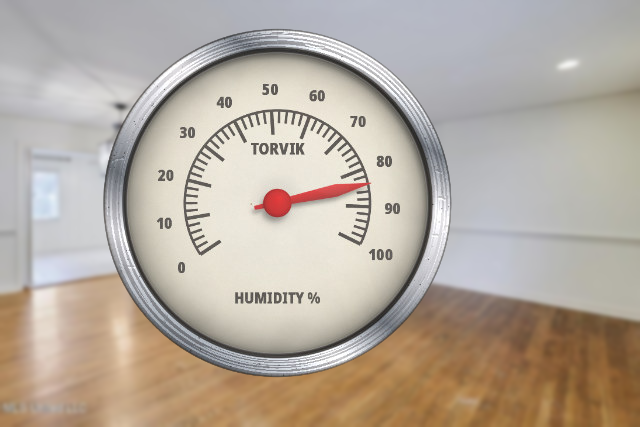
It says 84 %
